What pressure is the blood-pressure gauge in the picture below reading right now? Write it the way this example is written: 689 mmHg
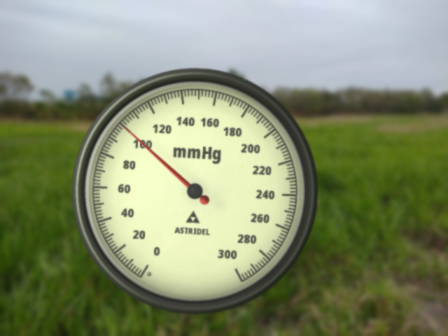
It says 100 mmHg
